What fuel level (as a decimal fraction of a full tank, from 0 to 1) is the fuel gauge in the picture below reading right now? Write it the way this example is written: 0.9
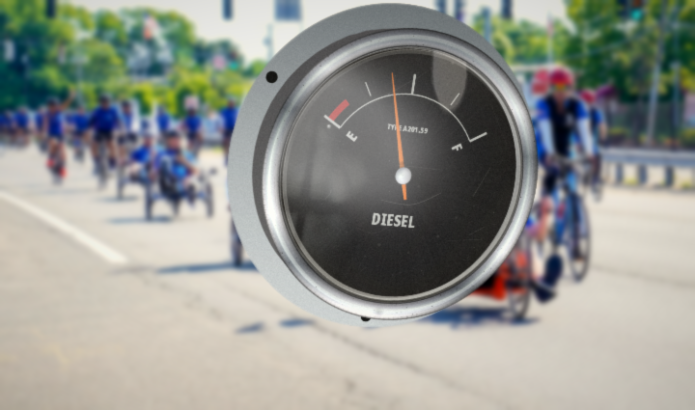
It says 0.375
